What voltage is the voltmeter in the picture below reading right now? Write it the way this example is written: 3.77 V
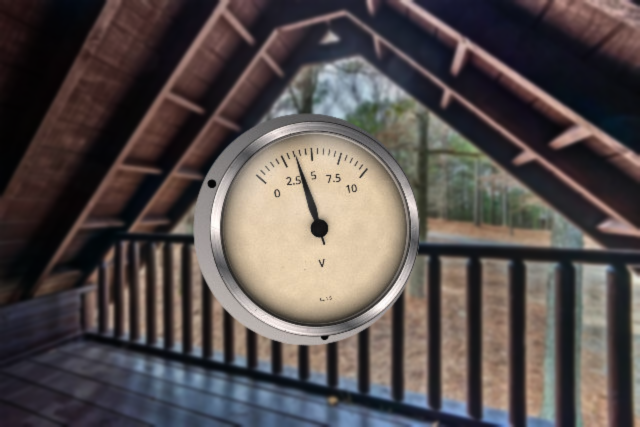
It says 3.5 V
